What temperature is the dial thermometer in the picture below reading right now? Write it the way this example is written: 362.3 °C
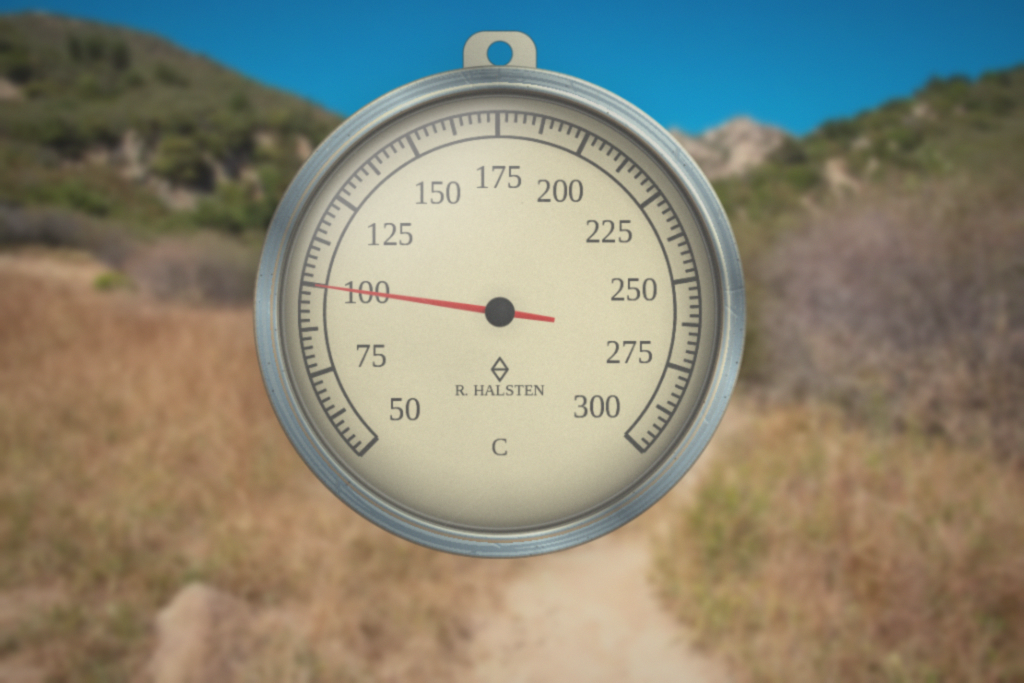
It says 100 °C
